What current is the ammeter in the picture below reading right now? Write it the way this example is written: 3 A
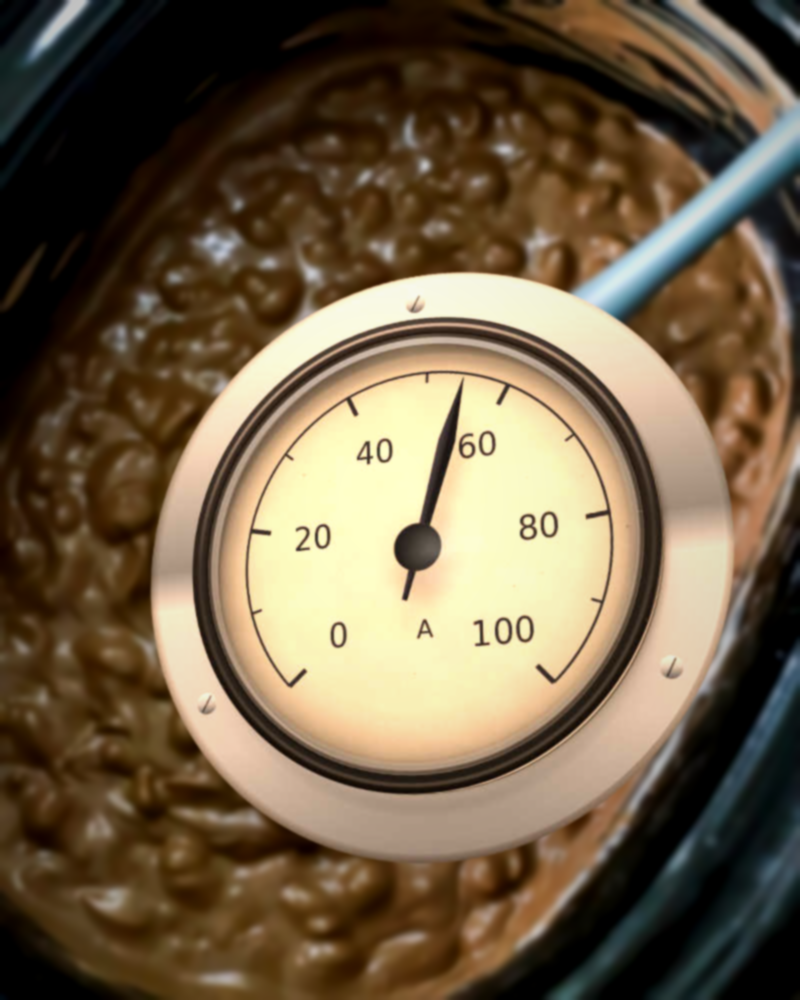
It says 55 A
